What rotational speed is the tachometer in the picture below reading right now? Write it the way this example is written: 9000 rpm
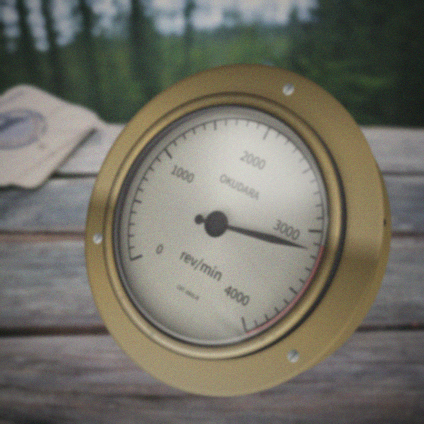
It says 3150 rpm
